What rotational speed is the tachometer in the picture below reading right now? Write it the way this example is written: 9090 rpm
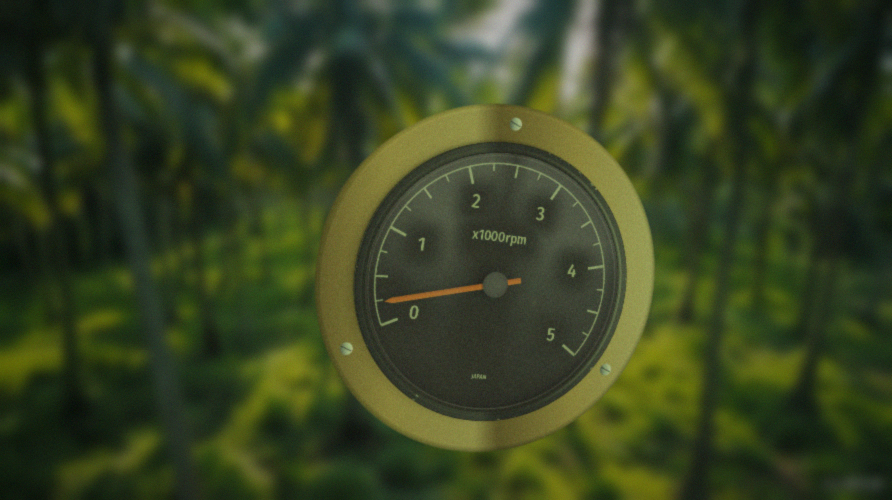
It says 250 rpm
